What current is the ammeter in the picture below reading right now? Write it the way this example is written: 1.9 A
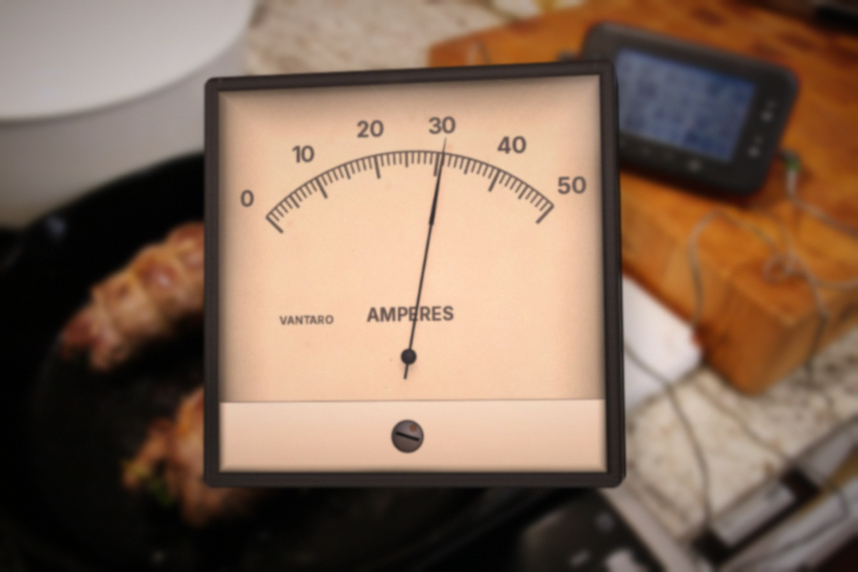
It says 31 A
